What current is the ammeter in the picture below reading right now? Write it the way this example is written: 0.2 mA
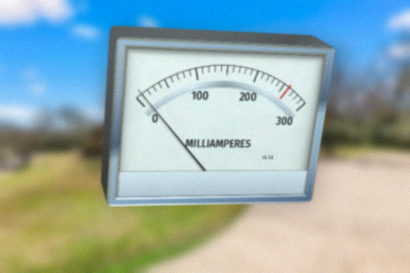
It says 10 mA
